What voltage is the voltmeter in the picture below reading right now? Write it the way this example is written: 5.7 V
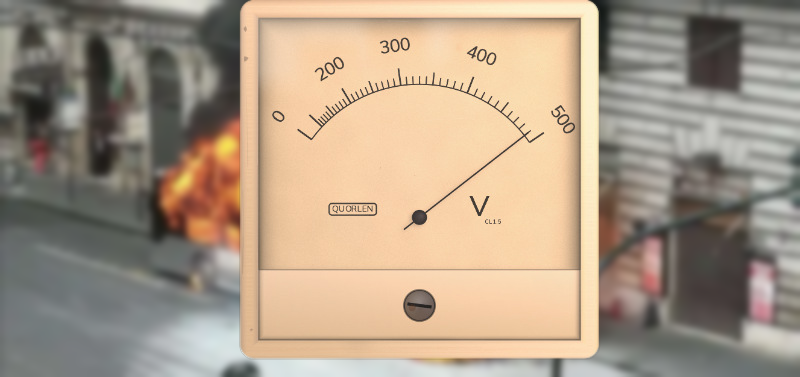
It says 490 V
